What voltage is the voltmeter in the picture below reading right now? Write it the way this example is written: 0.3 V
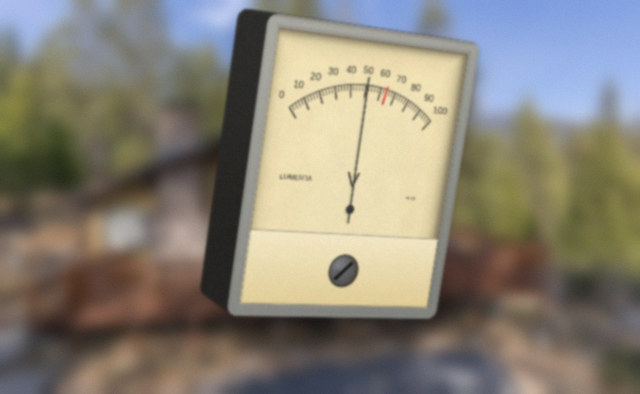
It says 50 V
